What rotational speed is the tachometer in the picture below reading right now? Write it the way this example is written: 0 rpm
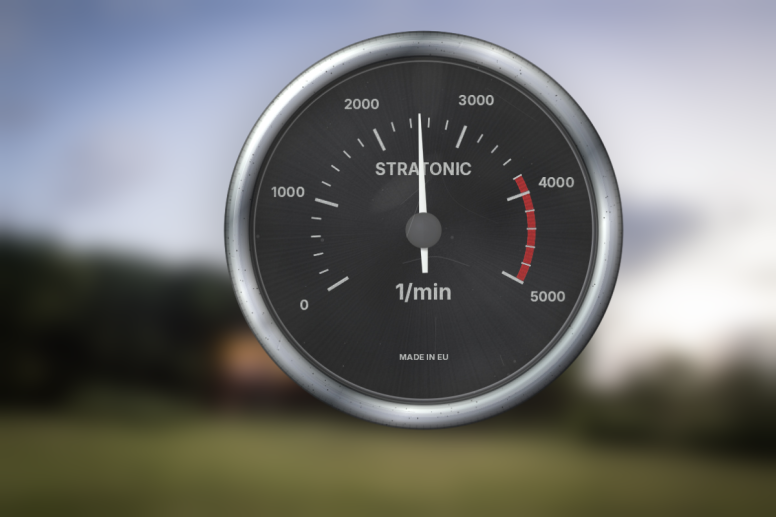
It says 2500 rpm
